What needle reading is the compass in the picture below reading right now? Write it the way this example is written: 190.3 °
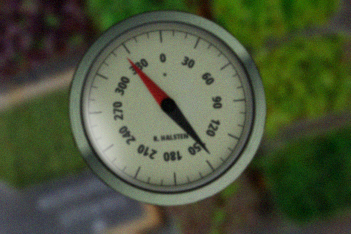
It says 325 °
